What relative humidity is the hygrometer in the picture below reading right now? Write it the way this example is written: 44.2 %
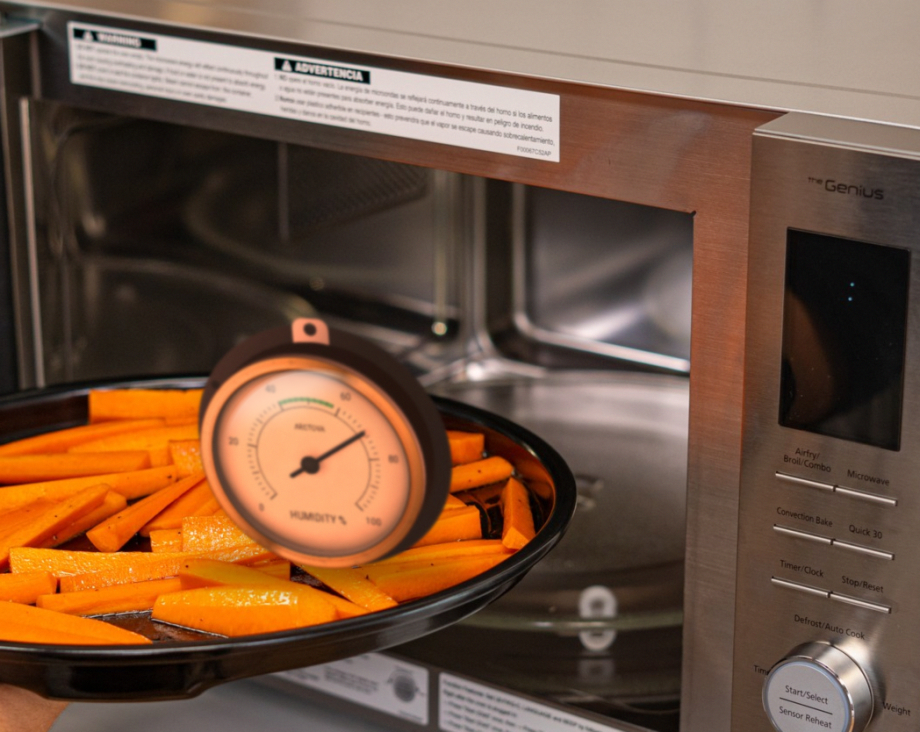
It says 70 %
